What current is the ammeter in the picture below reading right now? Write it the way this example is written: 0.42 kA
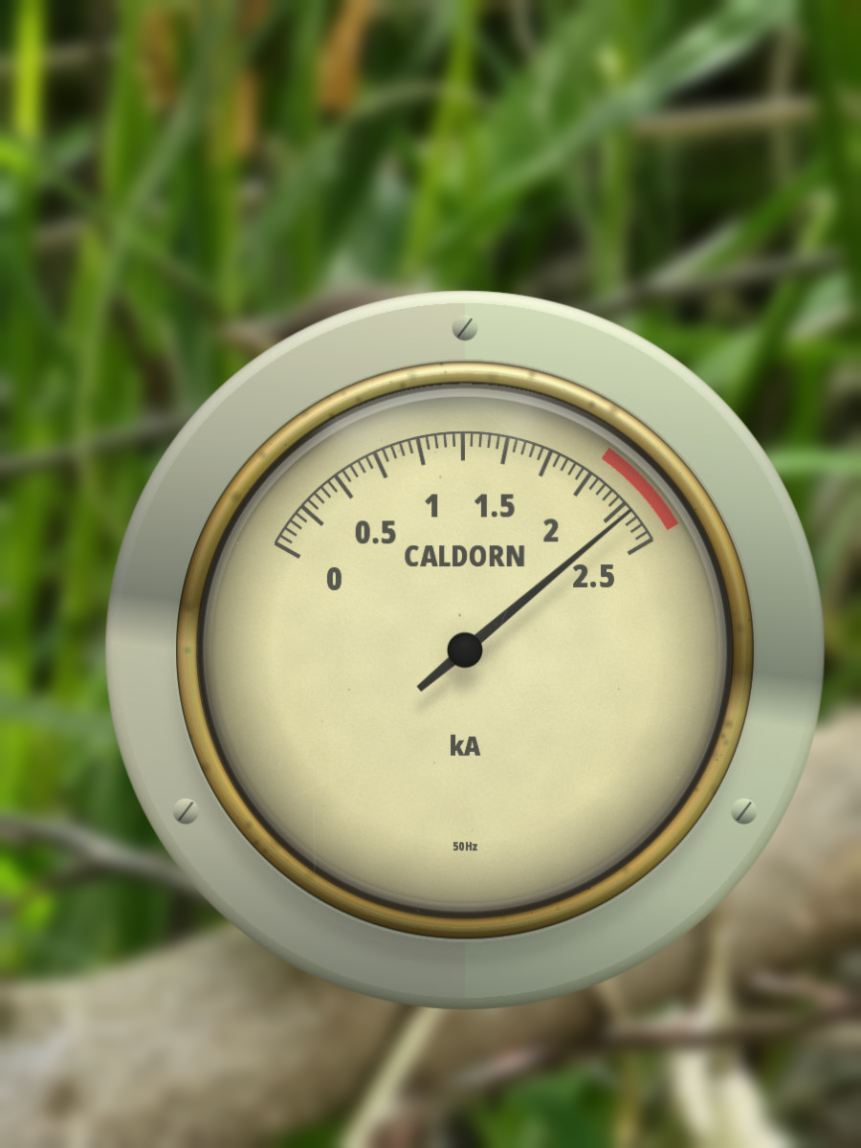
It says 2.3 kA
